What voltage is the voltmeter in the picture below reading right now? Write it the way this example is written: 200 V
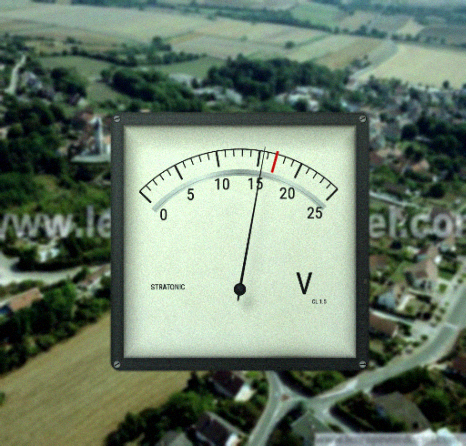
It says 15.5 V
